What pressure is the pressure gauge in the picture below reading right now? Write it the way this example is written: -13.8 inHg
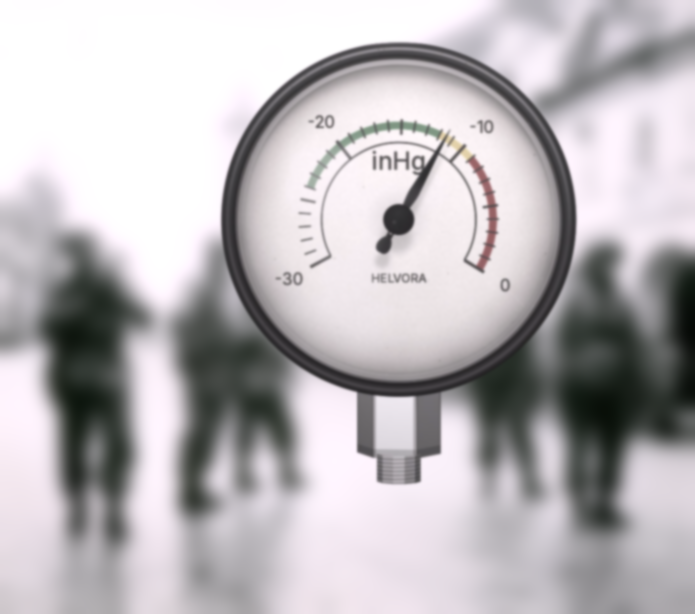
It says -11.5 inHg
